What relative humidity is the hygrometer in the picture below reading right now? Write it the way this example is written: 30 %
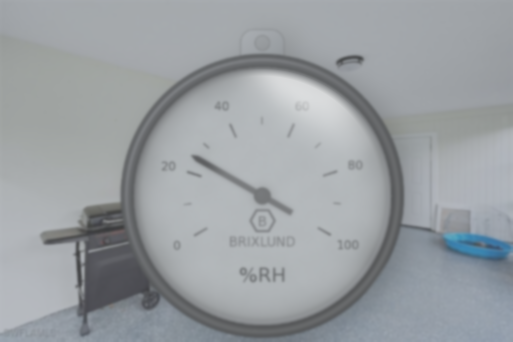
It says 25 %
